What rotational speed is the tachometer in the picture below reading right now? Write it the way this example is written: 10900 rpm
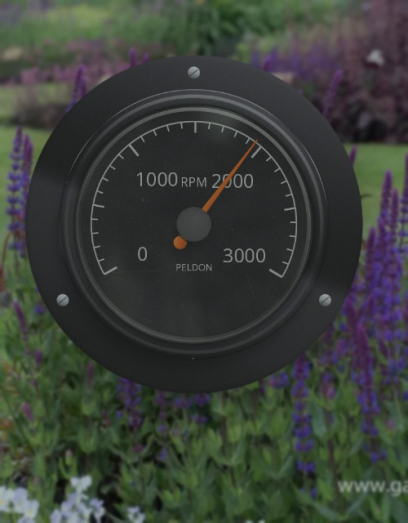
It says 1950 rpm
